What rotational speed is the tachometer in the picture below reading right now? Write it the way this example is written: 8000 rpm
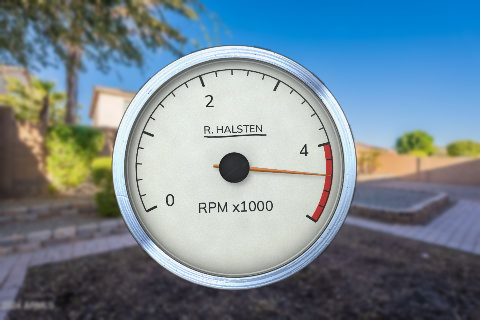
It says 4400 rpm
